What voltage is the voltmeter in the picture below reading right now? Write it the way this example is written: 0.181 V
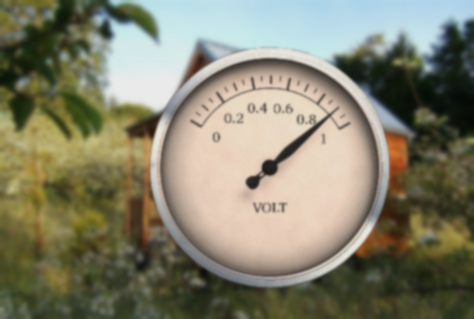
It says 0.9 V
